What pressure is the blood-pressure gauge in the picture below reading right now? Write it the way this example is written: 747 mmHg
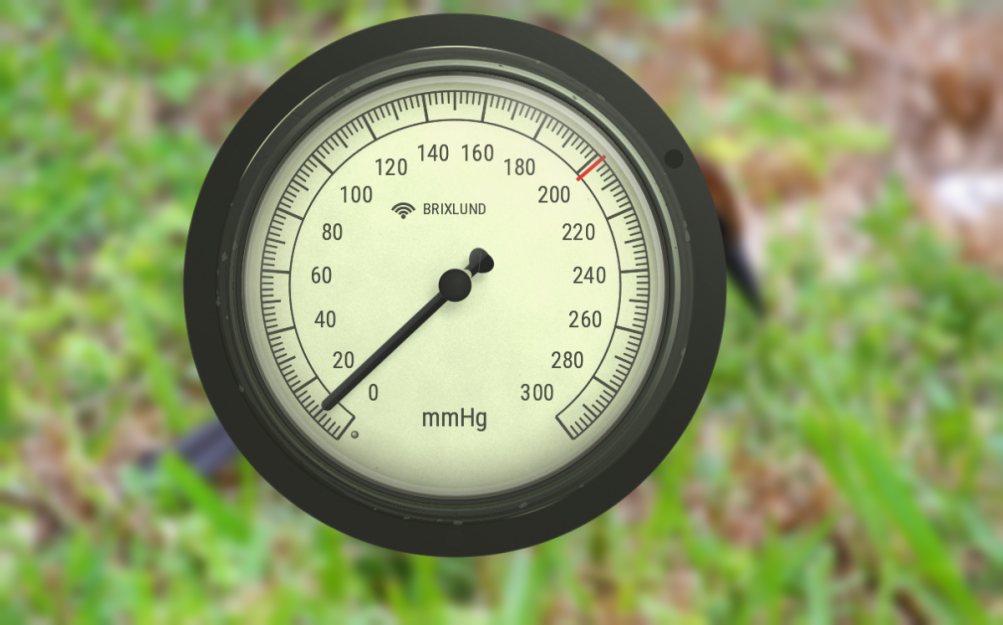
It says 10 mmHg
